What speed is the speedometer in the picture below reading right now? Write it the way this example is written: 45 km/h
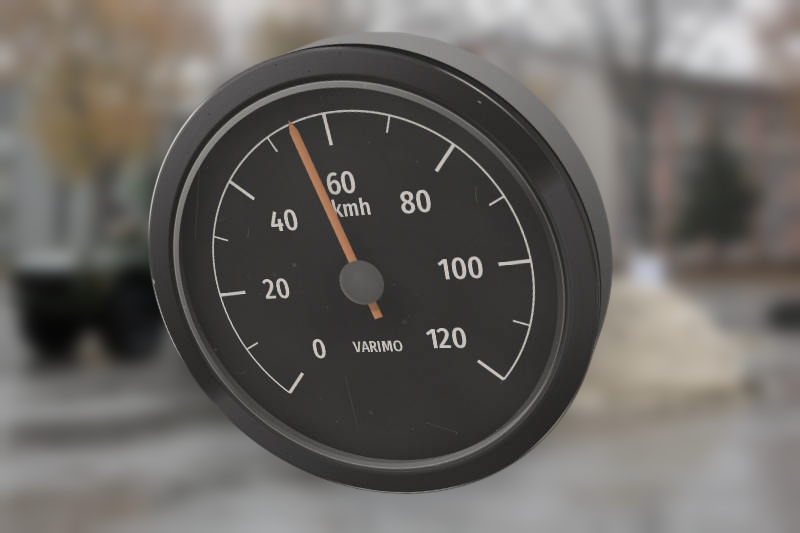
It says 55 km/h
